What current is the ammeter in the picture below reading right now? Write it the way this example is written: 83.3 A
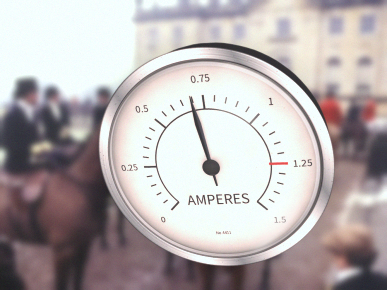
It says 0.7 A
